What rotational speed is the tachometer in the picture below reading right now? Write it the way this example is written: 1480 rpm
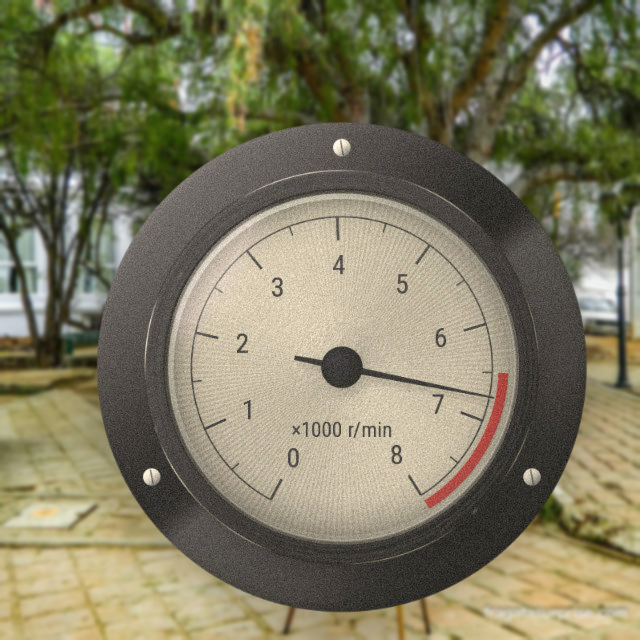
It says 6750 rpm
